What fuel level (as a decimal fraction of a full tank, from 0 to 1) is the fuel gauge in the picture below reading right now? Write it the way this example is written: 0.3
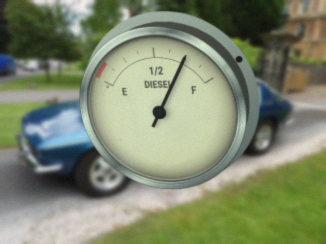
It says 0.75
